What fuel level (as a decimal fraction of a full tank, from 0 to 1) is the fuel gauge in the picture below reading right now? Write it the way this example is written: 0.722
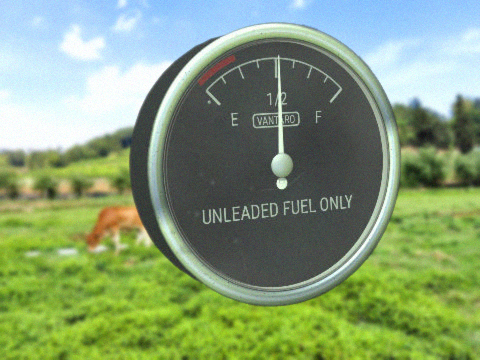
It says 0.5
